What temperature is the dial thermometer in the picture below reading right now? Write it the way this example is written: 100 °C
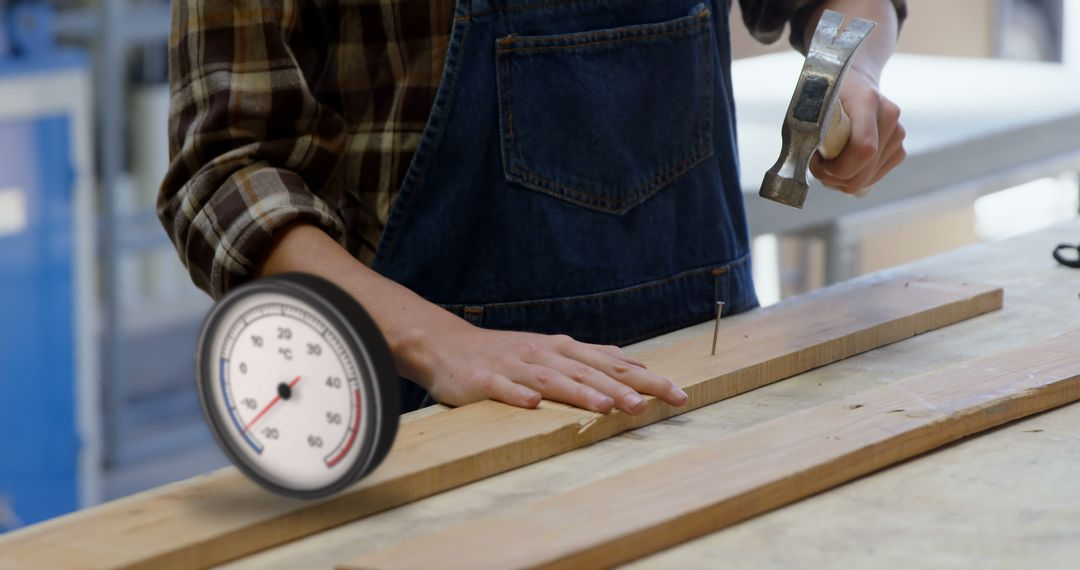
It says -15 °C
